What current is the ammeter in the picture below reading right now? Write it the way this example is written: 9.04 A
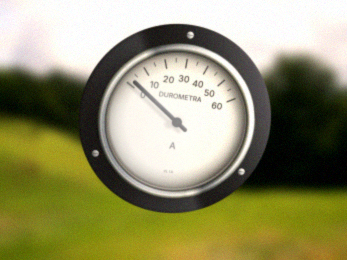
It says 2.5 A
